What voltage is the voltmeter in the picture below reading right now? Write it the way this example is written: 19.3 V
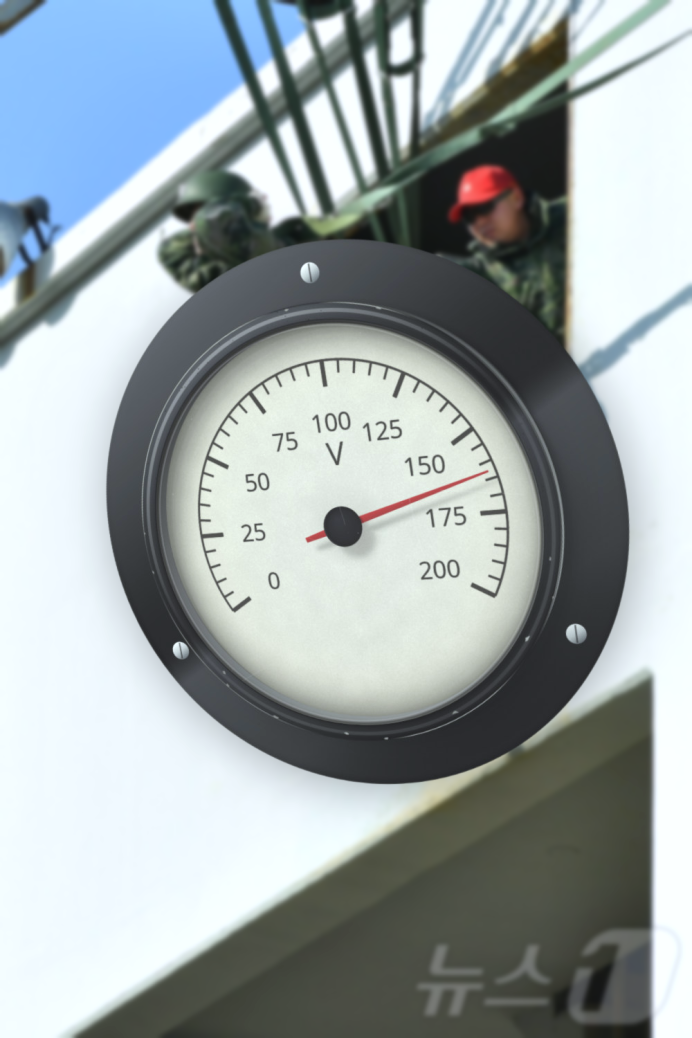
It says 162.5 V
